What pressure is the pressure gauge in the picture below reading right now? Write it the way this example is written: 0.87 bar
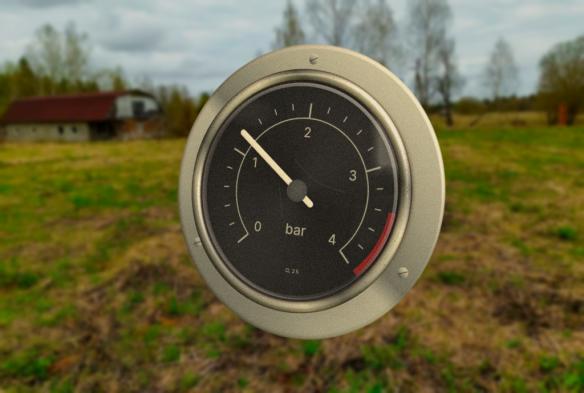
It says 1.2 bar
